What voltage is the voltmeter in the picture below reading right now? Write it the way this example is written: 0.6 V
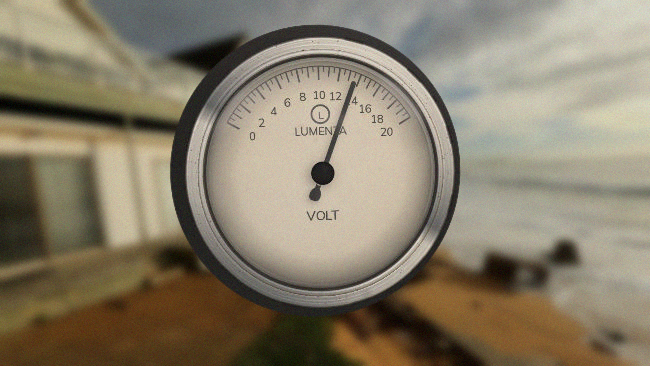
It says 13.5 V
